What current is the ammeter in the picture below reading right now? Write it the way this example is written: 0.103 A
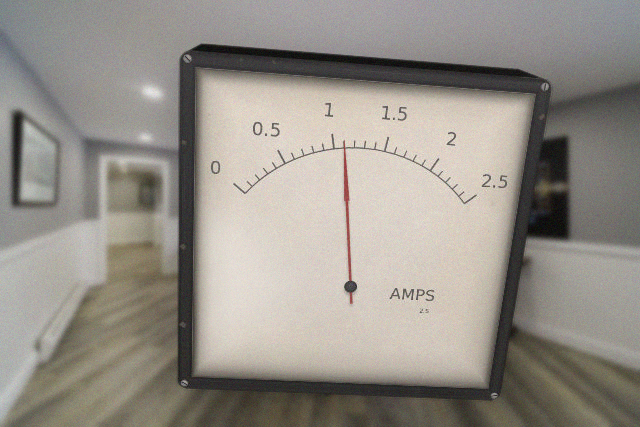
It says 1.1 A
